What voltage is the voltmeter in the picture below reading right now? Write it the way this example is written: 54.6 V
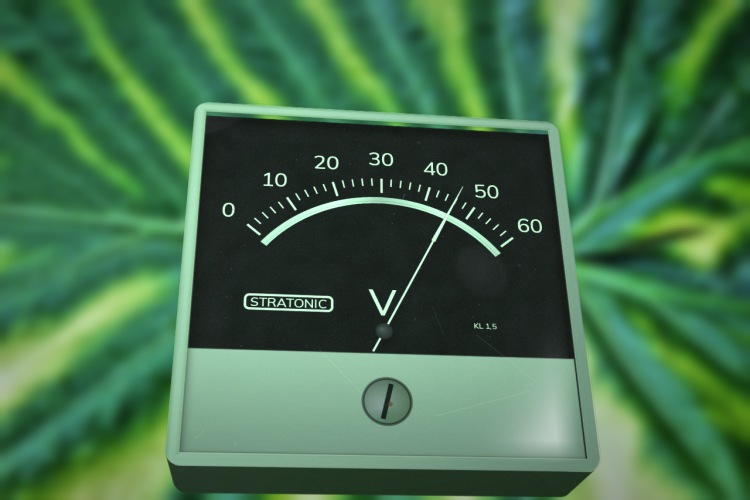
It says 46 V
